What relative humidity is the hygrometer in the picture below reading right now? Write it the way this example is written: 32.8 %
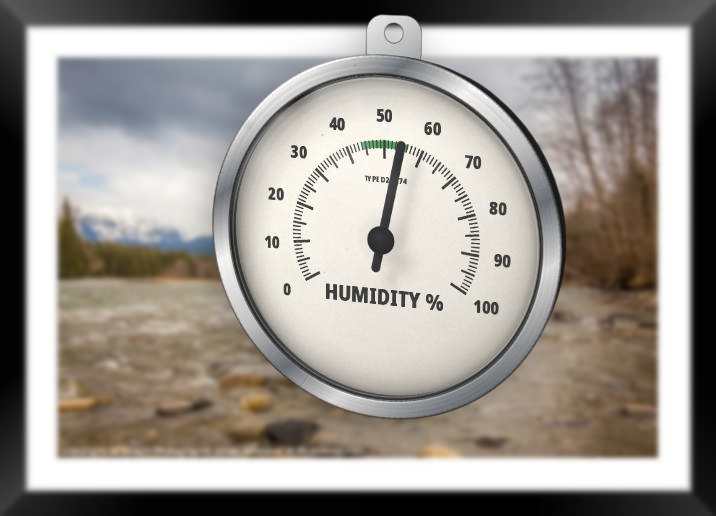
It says 55 %
